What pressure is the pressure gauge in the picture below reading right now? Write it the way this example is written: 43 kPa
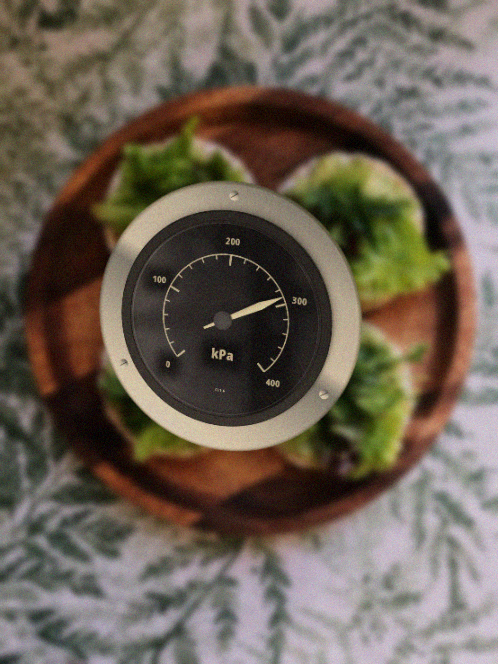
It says 290 kPa
